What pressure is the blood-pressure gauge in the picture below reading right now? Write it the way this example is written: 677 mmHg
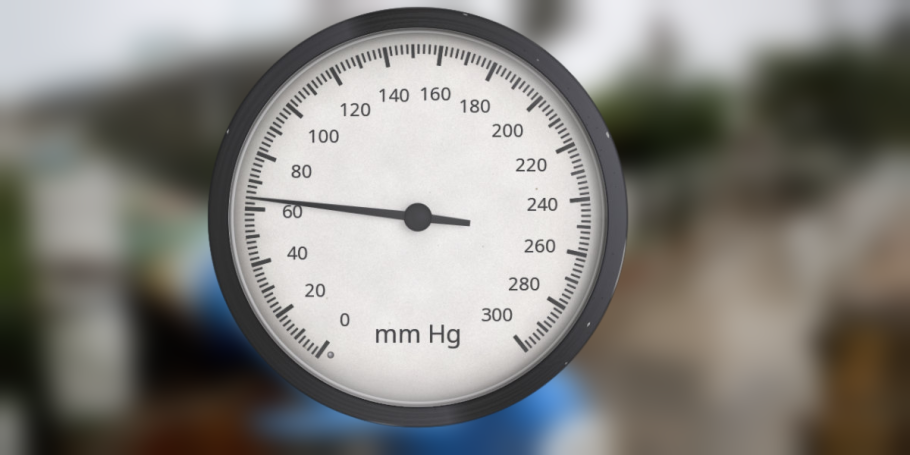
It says 64 mmHg
